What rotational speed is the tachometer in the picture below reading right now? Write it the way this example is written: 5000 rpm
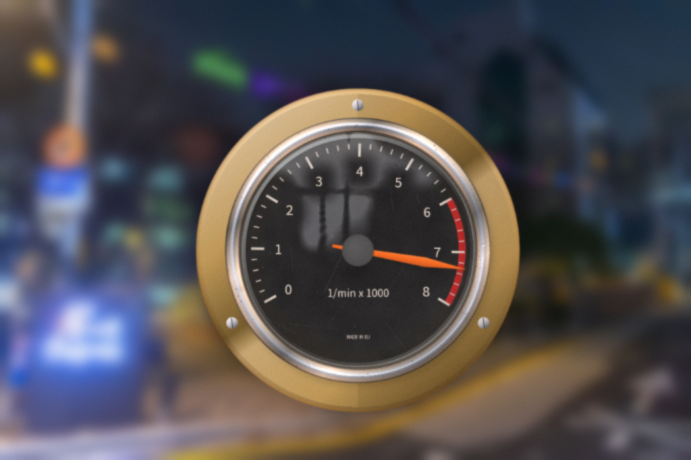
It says 7300 rpm
